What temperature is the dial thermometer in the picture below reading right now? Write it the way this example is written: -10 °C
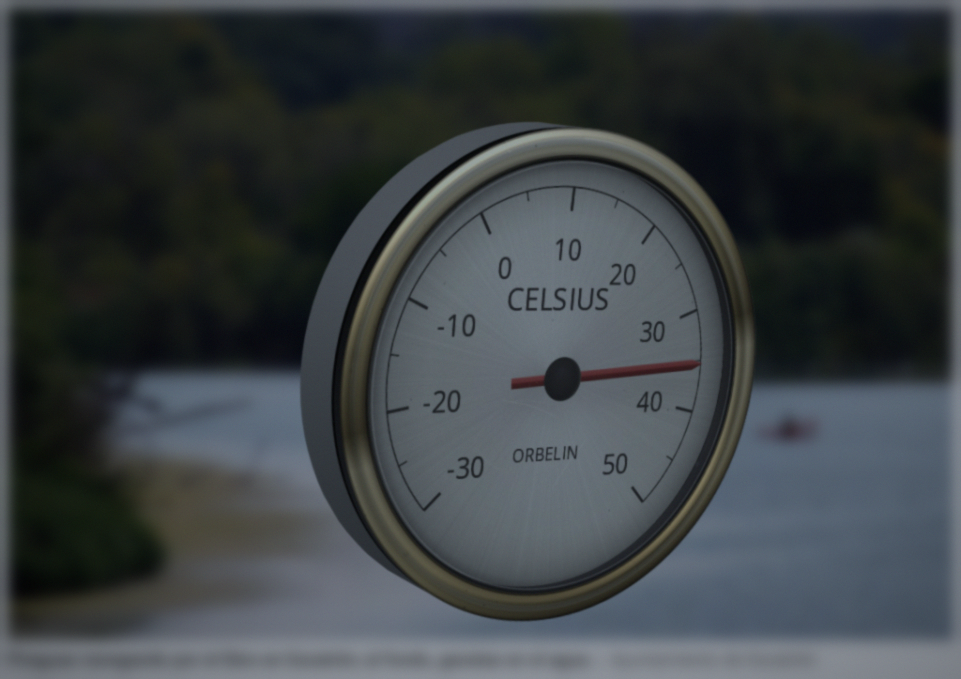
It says 35 °C
